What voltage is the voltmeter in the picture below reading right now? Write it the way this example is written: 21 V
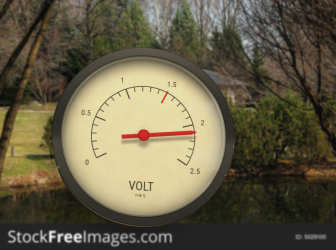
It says 2.1 V
